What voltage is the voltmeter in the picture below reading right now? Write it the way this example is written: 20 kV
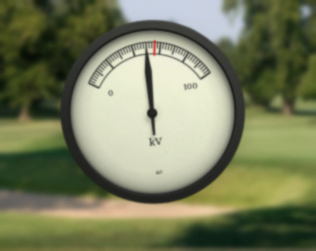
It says 50 kV
